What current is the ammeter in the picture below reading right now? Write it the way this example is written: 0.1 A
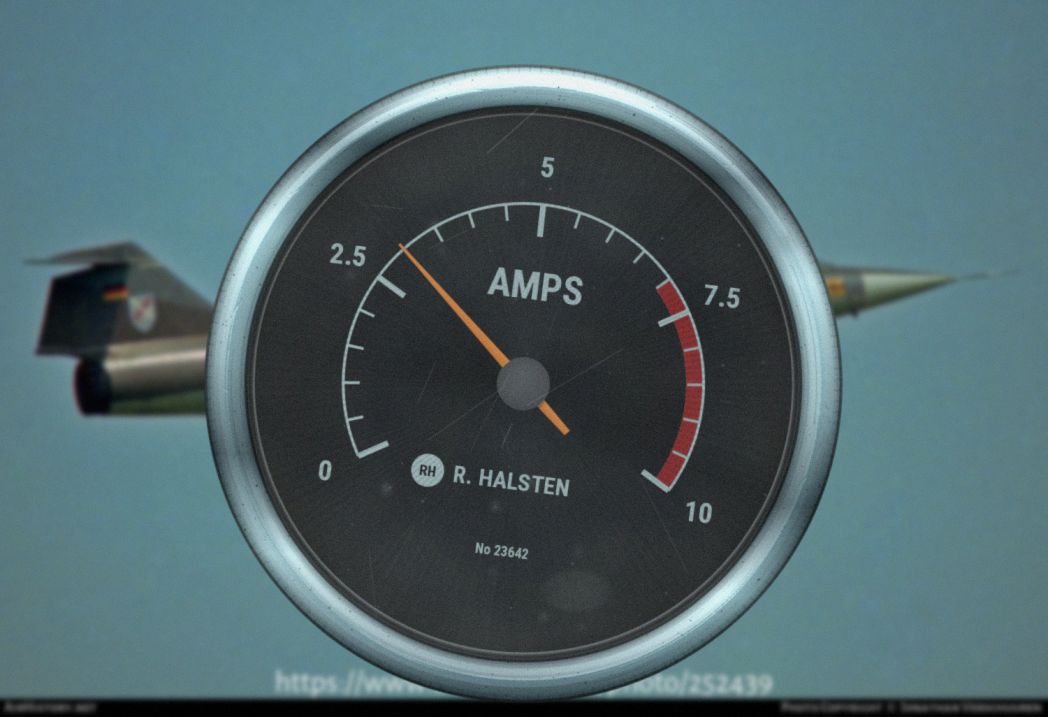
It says 3 A
